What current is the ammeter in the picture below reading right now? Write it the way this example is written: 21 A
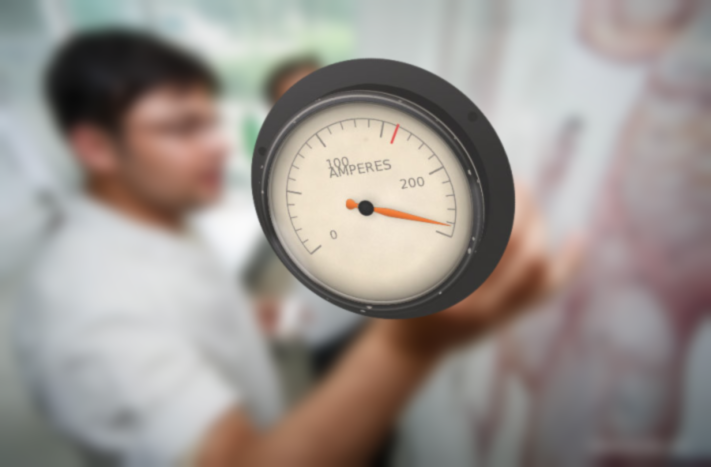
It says 240 A
